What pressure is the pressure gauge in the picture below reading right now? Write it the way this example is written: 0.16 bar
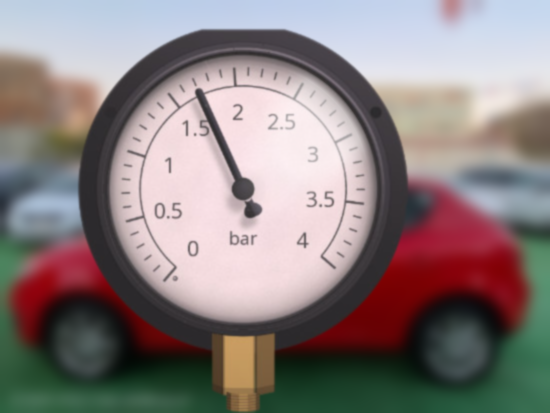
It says 1.7 bar
